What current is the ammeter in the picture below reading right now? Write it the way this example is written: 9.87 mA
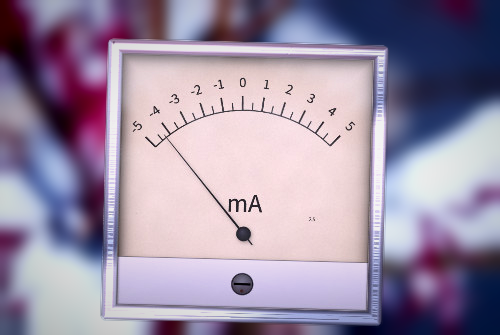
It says -4.25 mA
